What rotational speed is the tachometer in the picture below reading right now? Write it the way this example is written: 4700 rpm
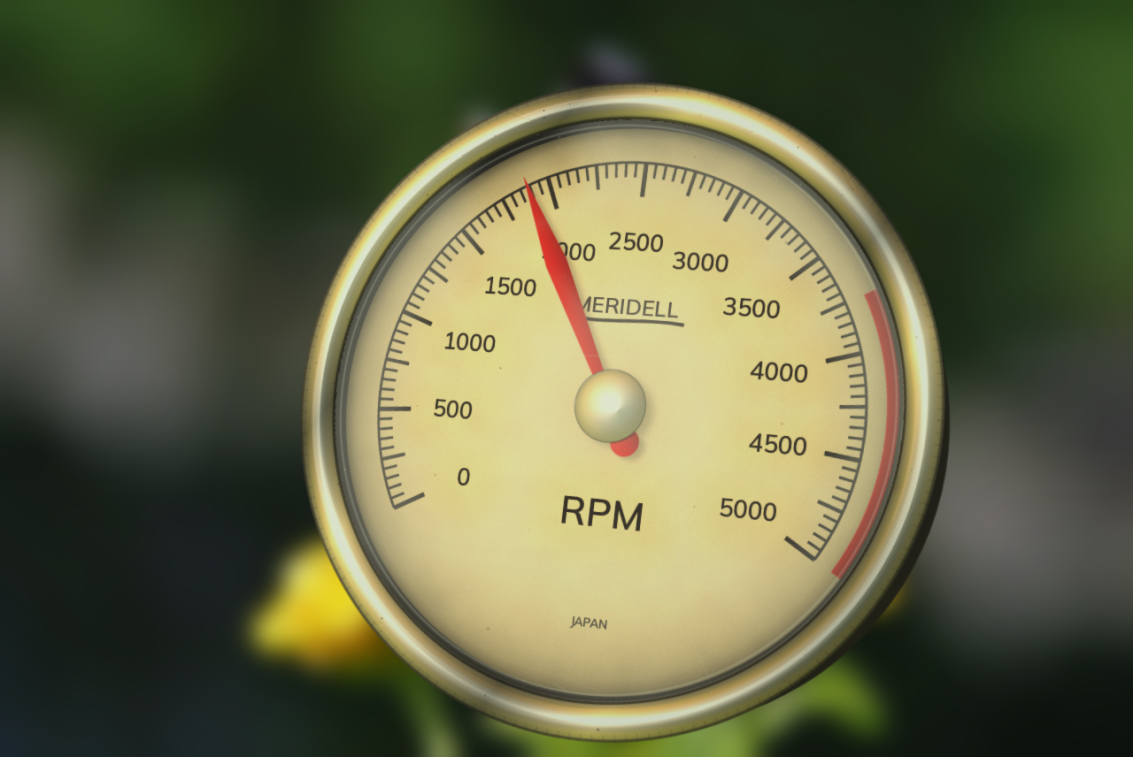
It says 1900 rpm
